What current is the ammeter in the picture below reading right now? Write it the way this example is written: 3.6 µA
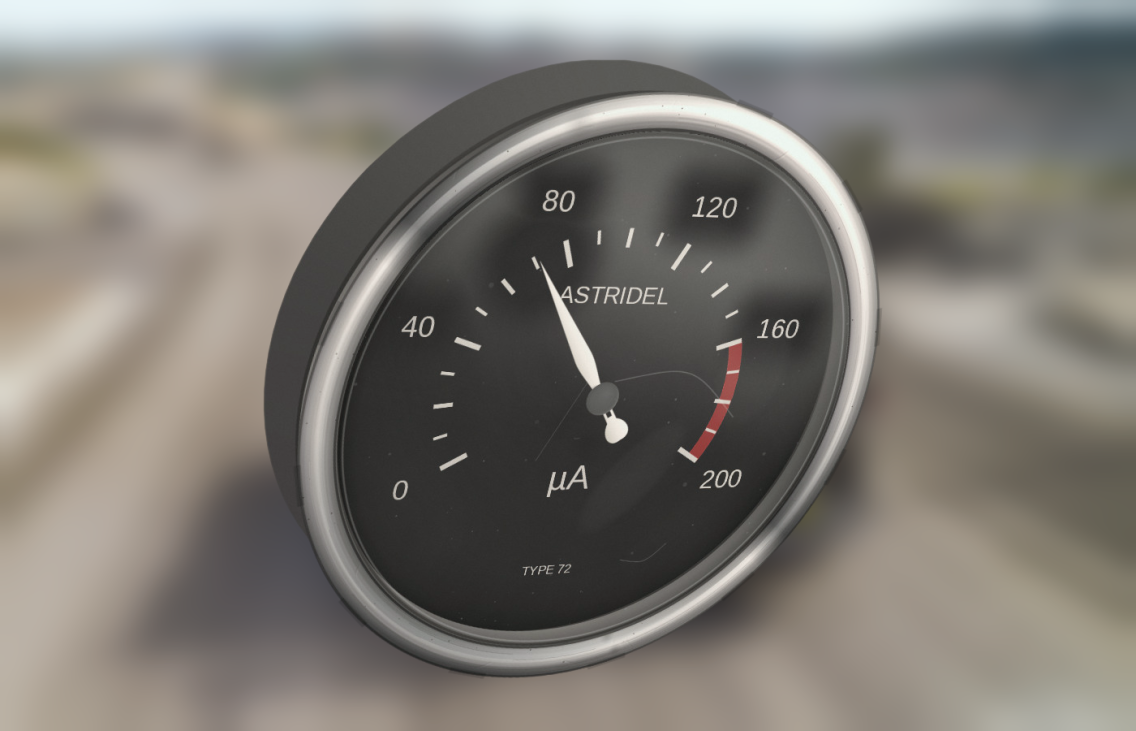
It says 70 µA
